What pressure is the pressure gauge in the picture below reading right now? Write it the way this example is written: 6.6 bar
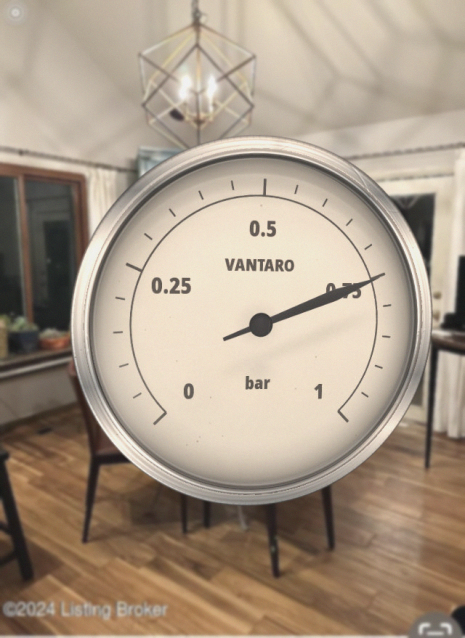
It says 0.75 bar
